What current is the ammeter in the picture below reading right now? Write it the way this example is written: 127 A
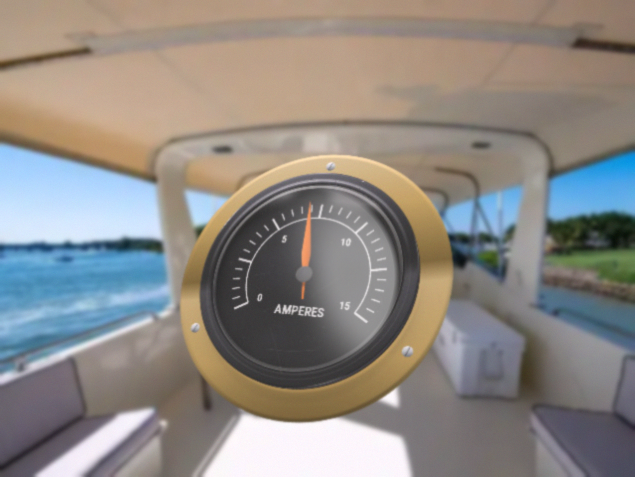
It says 7 A
